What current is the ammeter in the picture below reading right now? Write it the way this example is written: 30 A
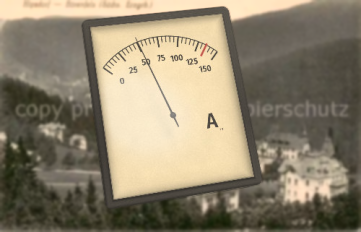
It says 50 A
